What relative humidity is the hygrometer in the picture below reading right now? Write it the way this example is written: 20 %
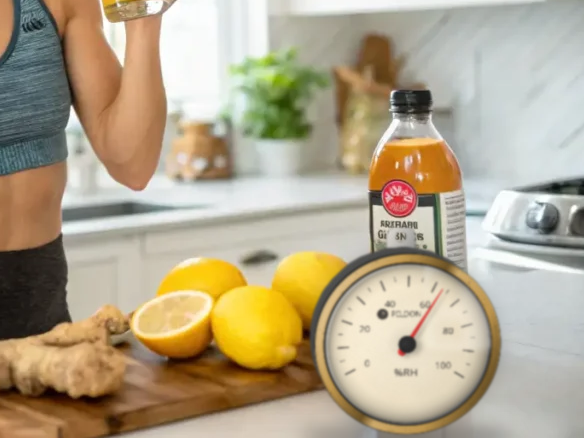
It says 62.5 %
